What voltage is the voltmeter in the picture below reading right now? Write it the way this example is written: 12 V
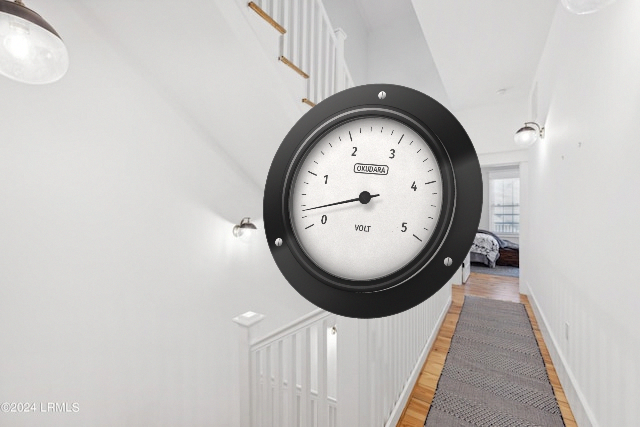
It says 0.3 V
